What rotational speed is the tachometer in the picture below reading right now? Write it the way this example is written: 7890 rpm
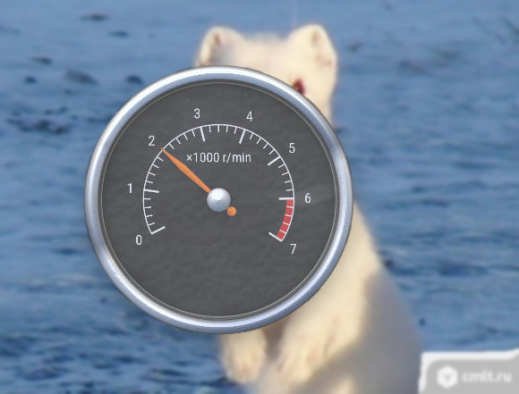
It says 2000 rpm
